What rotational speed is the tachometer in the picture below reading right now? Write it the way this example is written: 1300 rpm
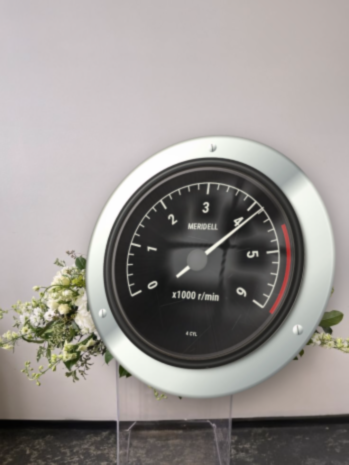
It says 4200 rpm
